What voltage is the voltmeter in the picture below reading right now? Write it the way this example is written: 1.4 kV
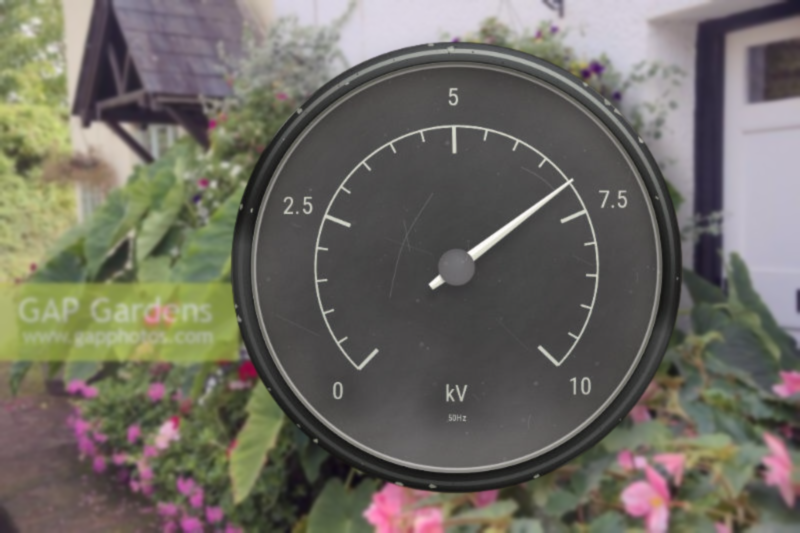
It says 7 kV
